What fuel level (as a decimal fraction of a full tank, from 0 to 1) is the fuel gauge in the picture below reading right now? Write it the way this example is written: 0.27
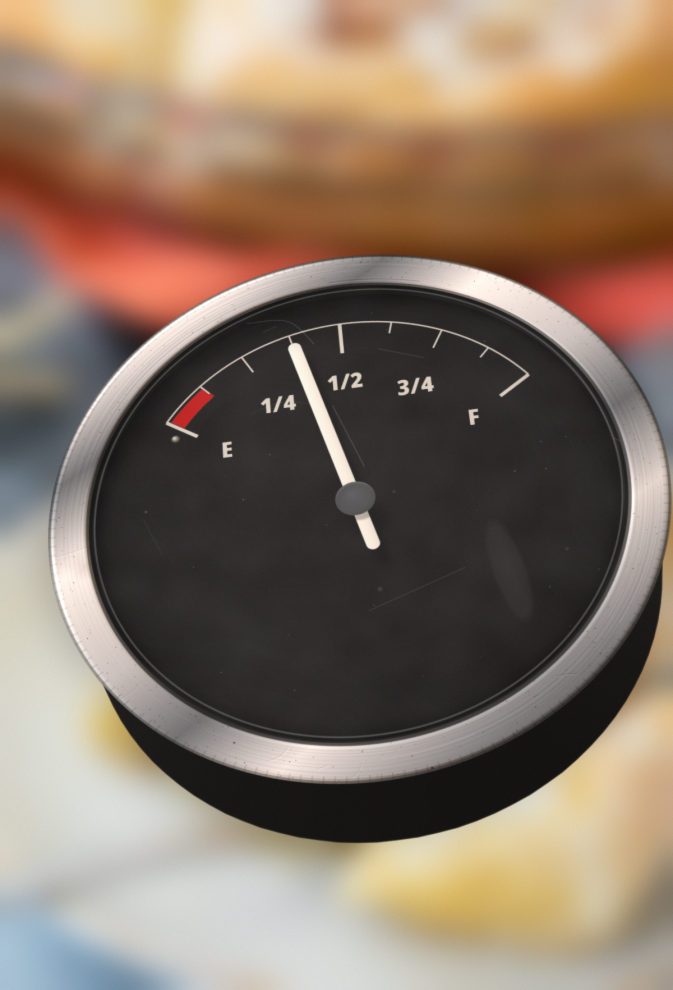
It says 0.375
